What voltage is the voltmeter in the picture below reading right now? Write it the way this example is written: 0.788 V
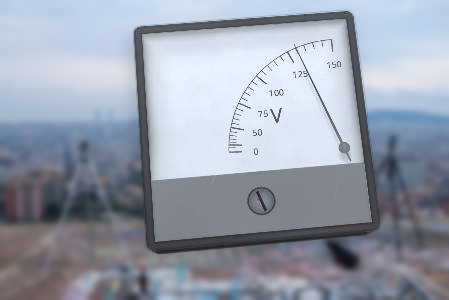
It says 130 V
